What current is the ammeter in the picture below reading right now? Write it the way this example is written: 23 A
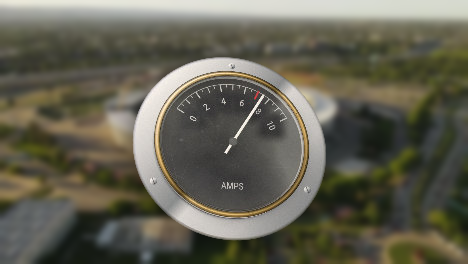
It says 7.5 A
